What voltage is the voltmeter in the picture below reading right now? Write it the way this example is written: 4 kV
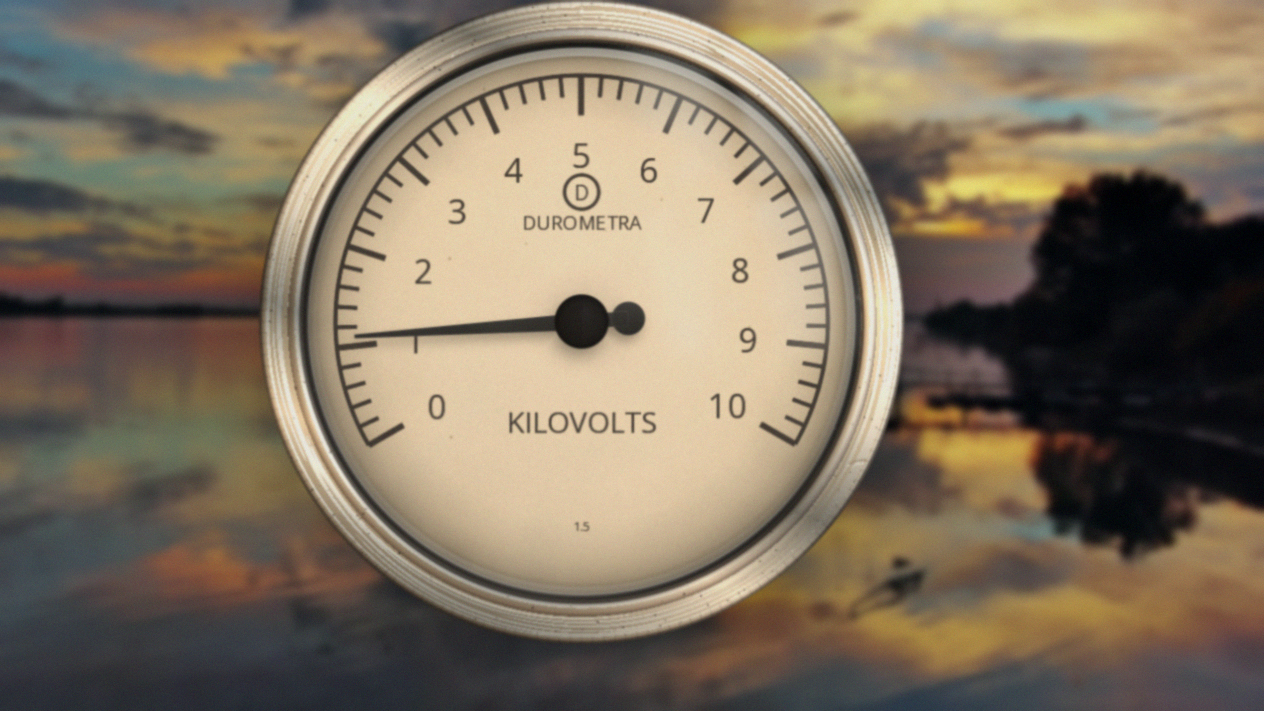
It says 1.1 kV
